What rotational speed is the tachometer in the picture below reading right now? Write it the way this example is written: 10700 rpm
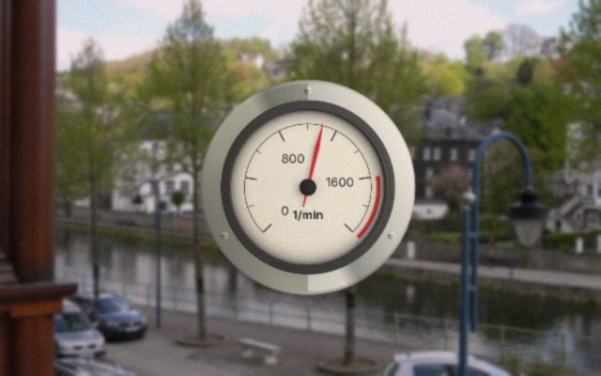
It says 1100 rpm
